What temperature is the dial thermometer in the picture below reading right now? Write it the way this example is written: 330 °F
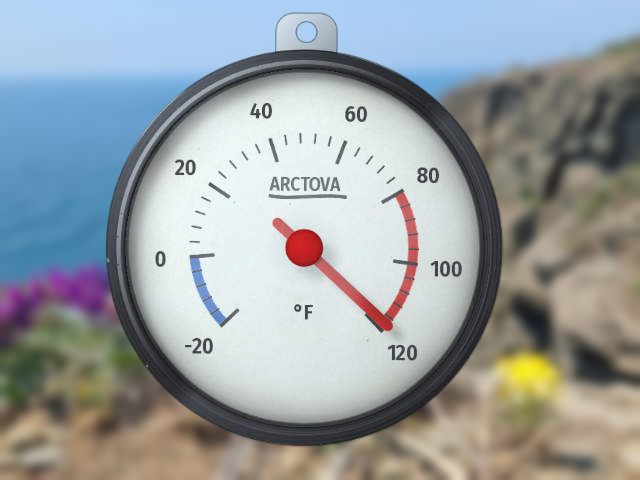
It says 118 °F
